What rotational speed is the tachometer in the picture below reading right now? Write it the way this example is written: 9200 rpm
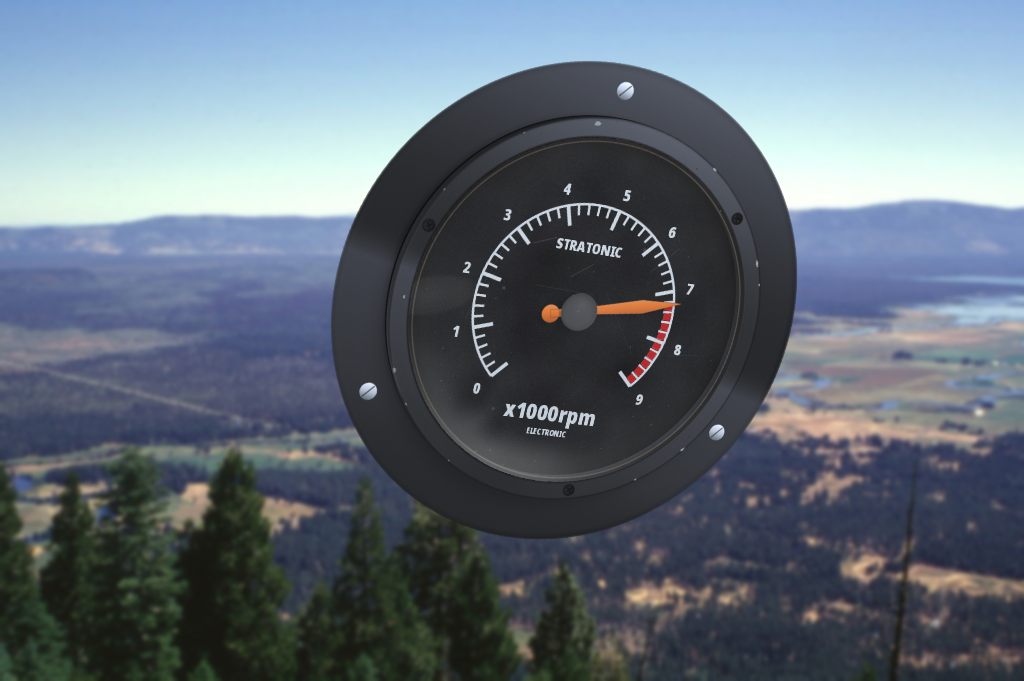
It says 7200 rpm
